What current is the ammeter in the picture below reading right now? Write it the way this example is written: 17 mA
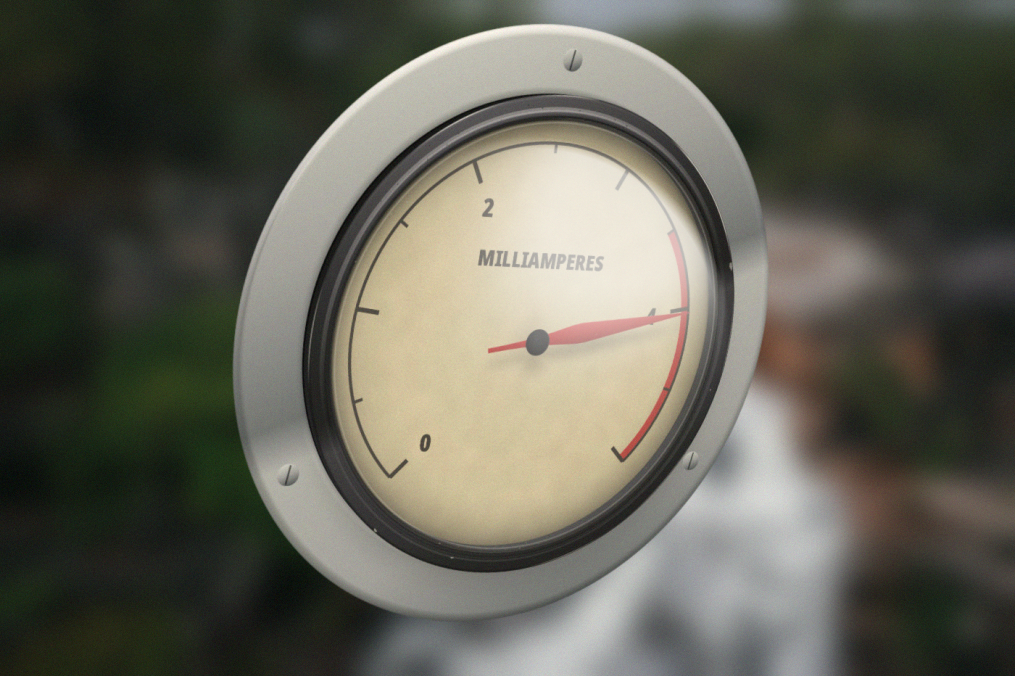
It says 4 mA
